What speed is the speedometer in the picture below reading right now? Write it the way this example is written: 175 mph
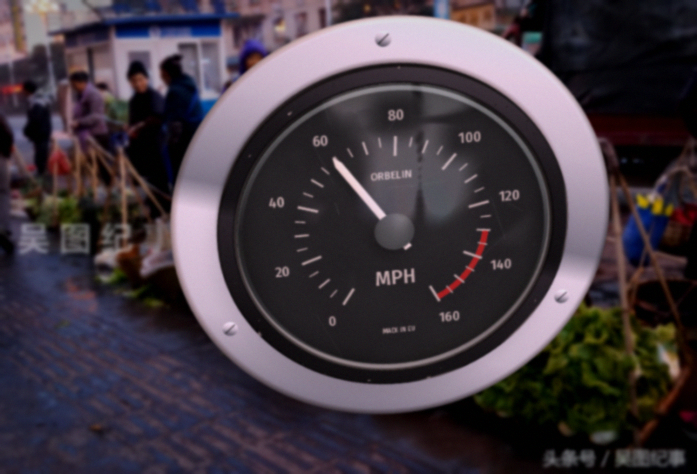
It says 60 mph
